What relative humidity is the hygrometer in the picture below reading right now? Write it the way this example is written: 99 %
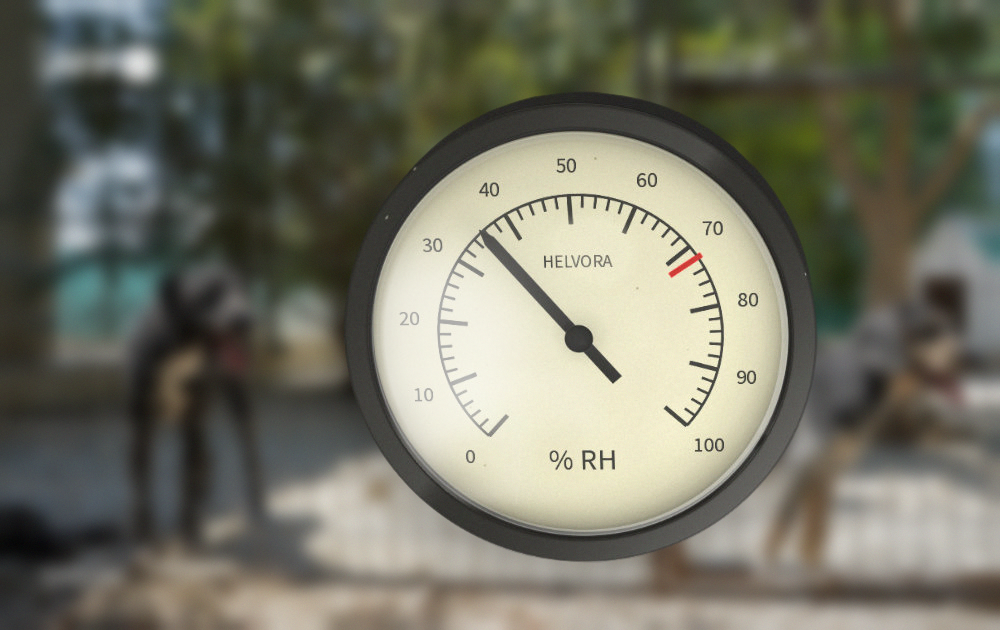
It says 36 %
